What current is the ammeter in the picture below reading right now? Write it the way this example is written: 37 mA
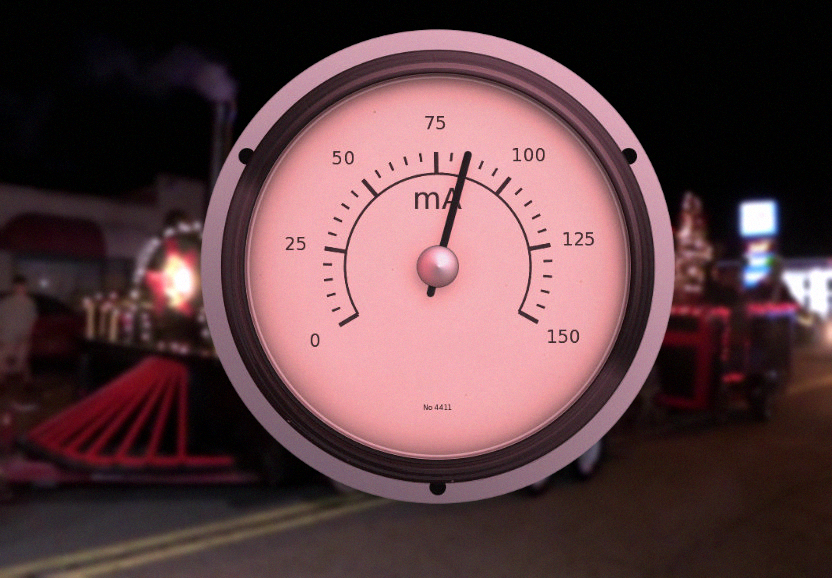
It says 85 mA
